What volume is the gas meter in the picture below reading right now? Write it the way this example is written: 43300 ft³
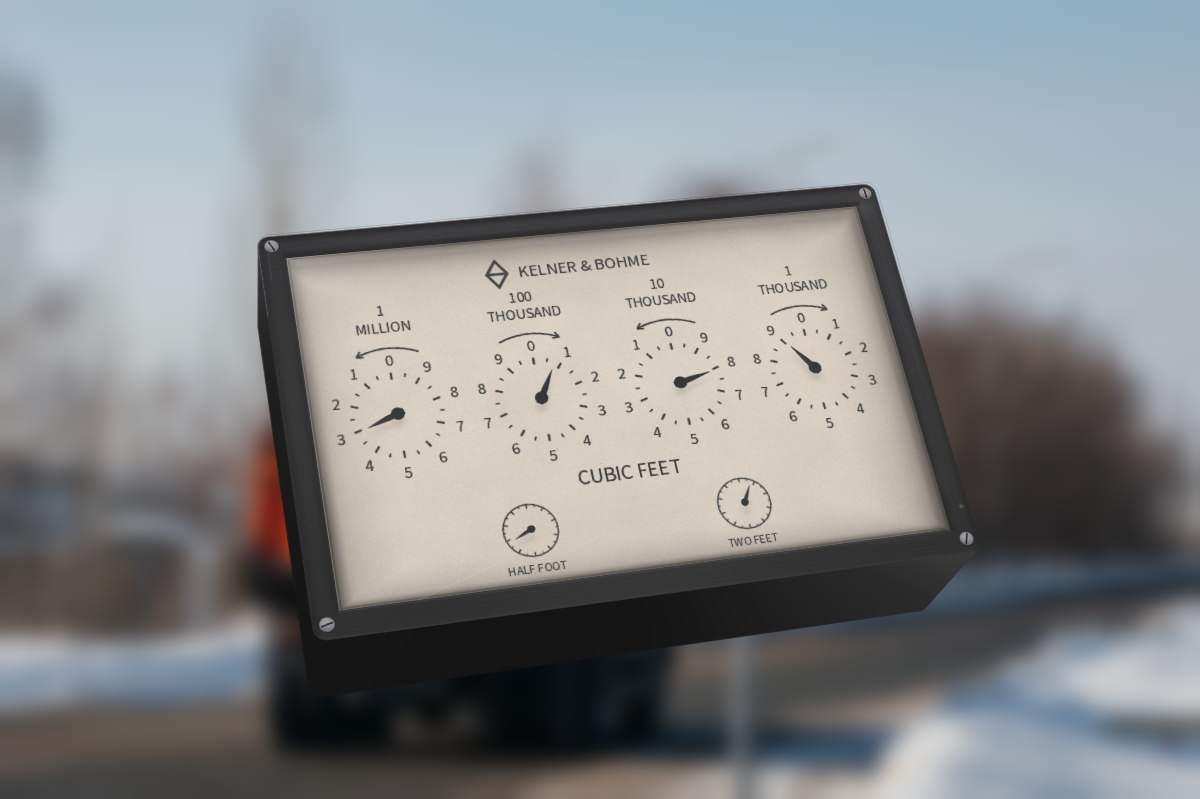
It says 307900 ft³
